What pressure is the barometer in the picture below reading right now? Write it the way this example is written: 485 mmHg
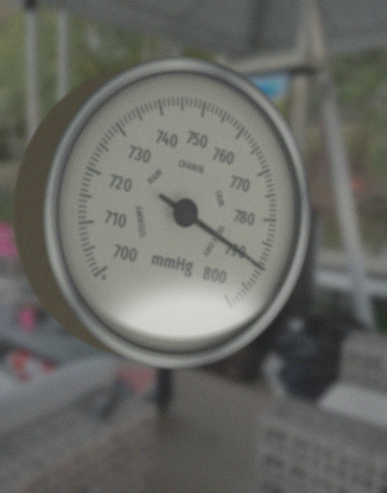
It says 790 mmHg
